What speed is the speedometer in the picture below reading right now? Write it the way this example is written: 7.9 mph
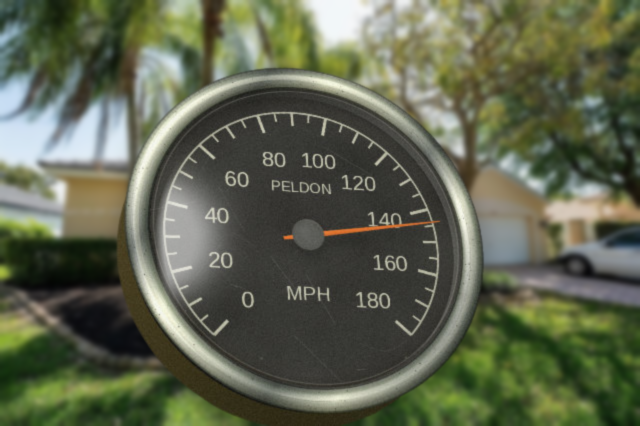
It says 145 mph
